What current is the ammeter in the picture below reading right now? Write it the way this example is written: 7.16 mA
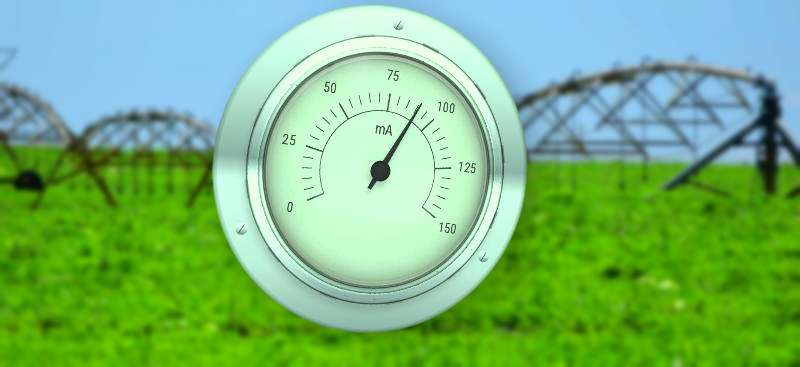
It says 90 mA
